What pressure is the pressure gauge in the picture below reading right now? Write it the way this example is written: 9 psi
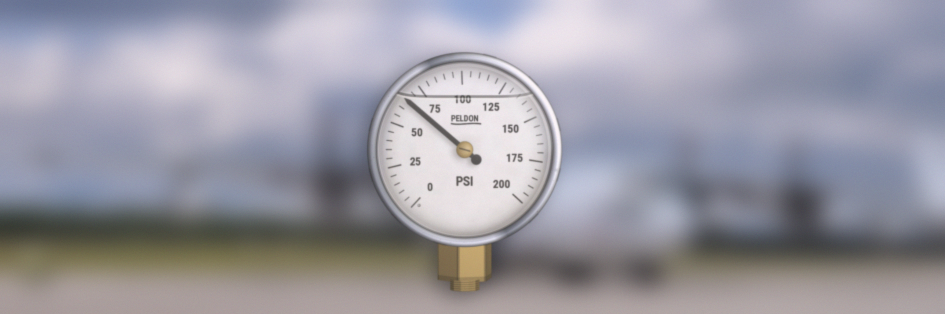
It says 65 psi
